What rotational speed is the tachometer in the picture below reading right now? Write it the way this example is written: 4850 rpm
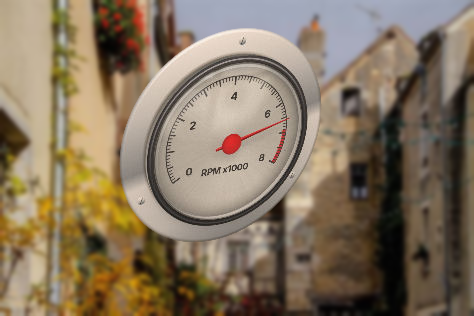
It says 6500 rpm
